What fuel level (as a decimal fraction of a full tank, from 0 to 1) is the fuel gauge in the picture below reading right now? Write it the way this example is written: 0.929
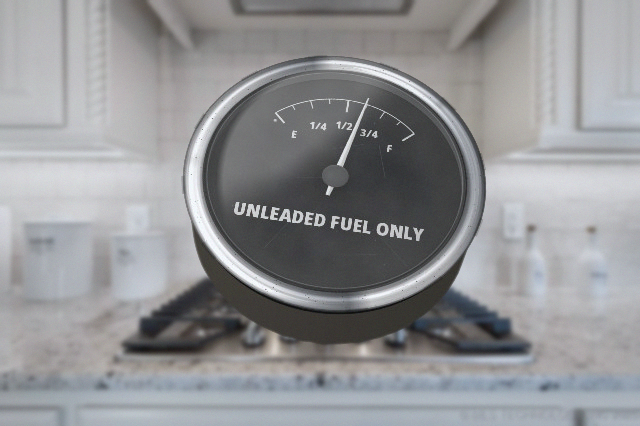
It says 0.625
